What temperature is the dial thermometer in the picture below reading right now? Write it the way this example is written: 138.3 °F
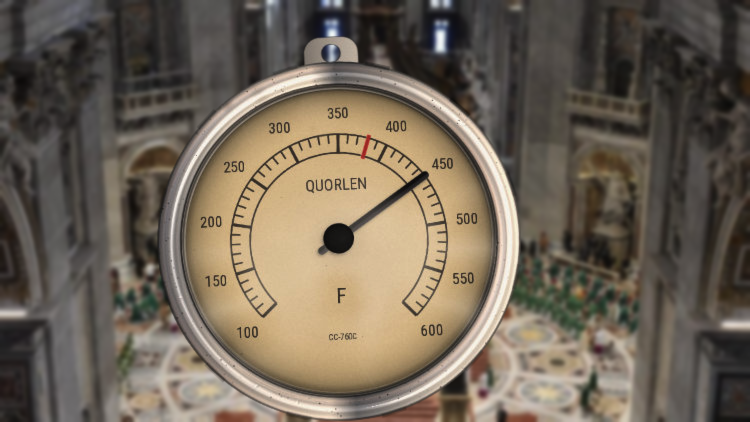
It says 450 °F
